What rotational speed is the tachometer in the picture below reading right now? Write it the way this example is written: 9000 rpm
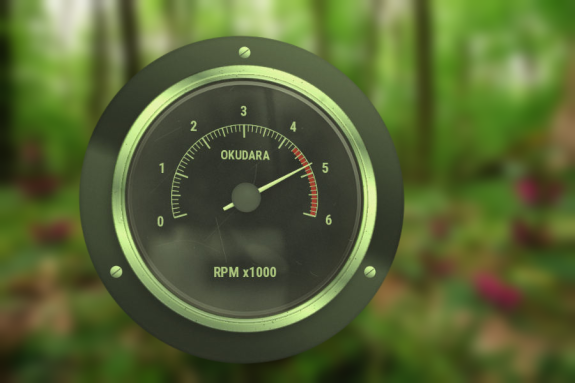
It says 4800 rpm
